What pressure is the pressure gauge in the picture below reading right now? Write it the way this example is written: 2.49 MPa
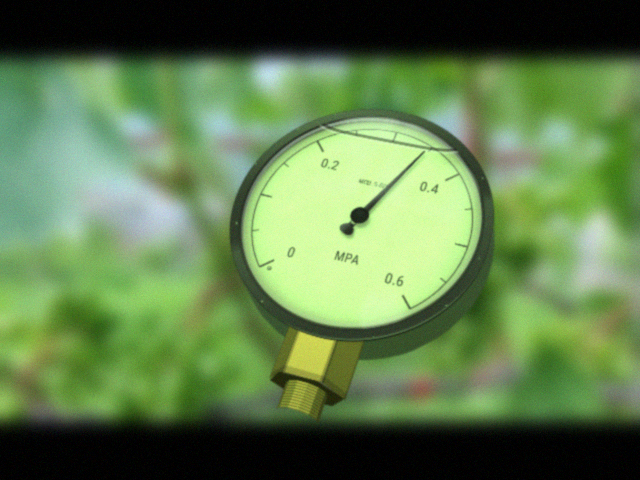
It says 0.35 MPa
